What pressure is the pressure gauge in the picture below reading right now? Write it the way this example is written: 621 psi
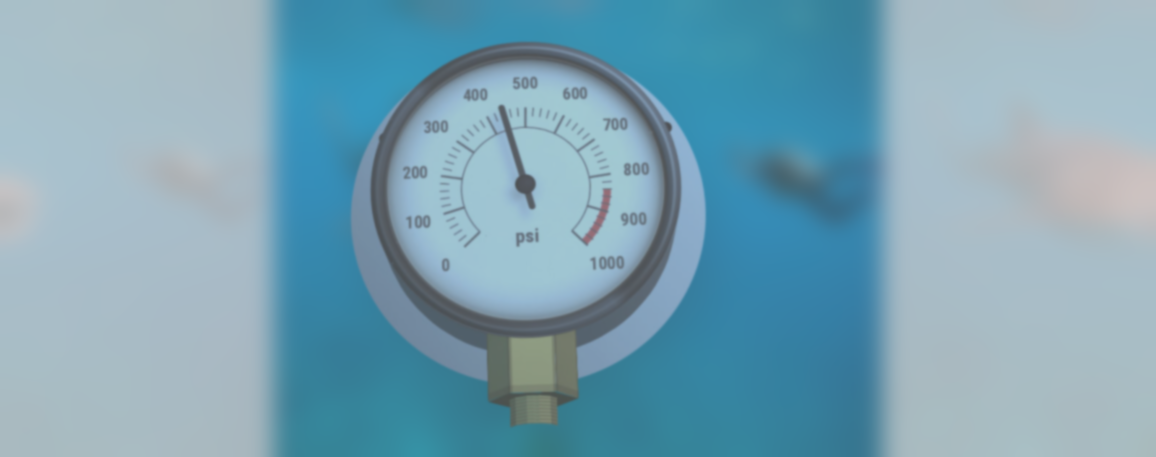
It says 440 psi
